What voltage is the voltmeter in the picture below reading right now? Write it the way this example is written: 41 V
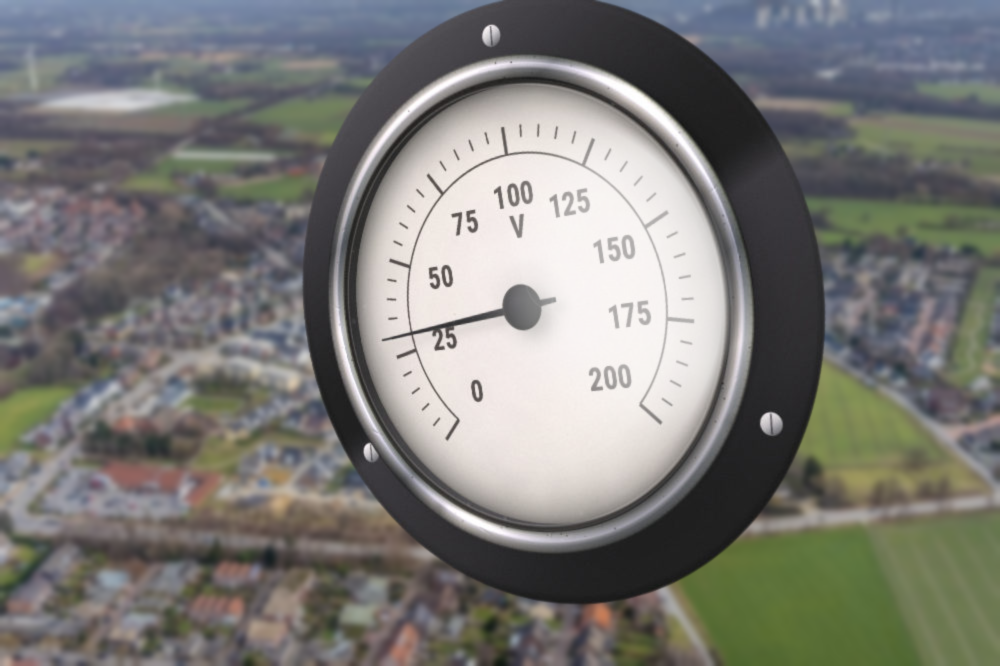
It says 30 V
